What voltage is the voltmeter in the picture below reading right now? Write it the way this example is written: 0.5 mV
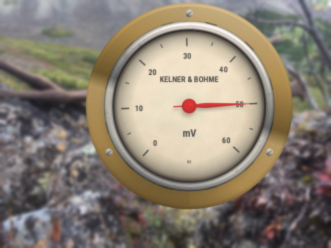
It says 50 mV
